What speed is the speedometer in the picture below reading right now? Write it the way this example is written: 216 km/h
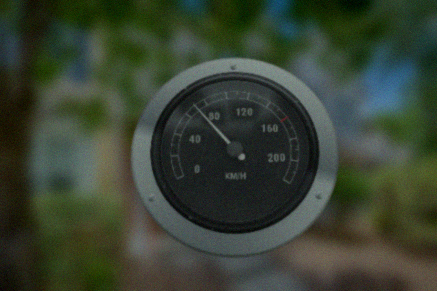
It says 70 km/h
